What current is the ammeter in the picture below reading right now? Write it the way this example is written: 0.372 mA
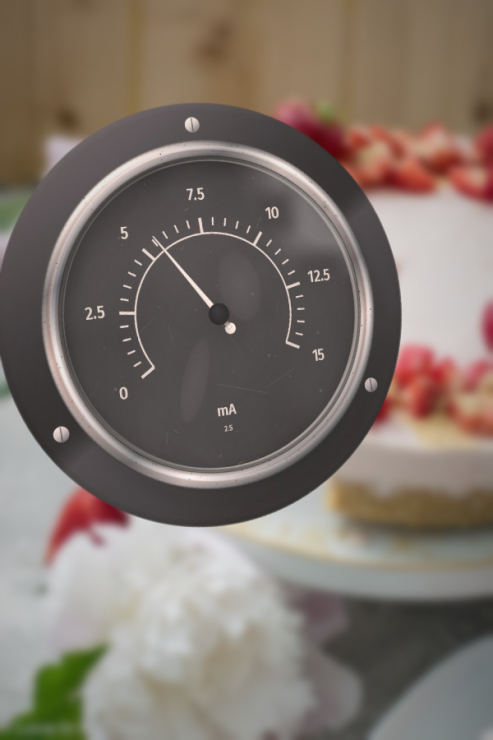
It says 5.5 mA
